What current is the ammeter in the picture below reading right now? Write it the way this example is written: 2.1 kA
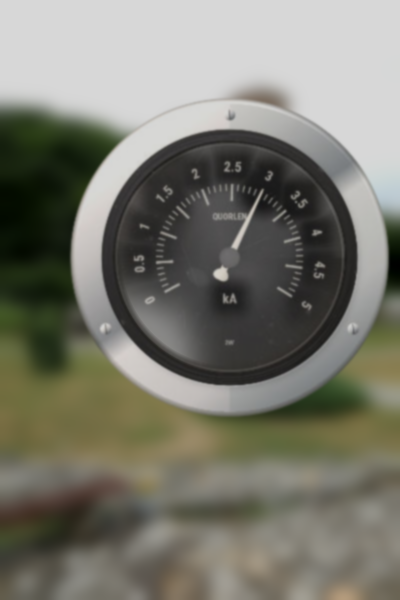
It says 3 kA
